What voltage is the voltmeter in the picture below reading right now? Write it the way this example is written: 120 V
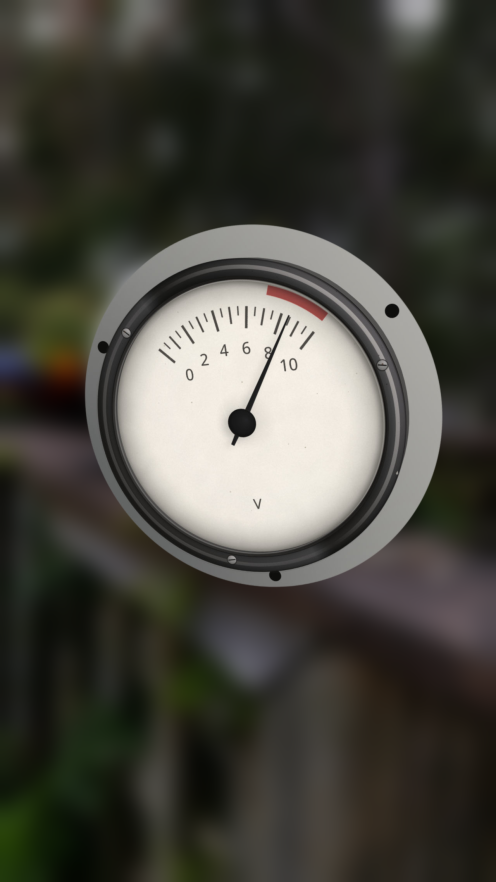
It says 8.5 V
